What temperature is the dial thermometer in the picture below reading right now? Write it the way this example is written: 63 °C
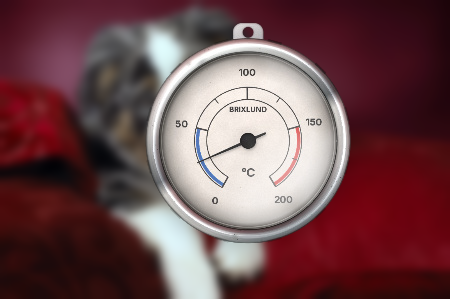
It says 25 °C
